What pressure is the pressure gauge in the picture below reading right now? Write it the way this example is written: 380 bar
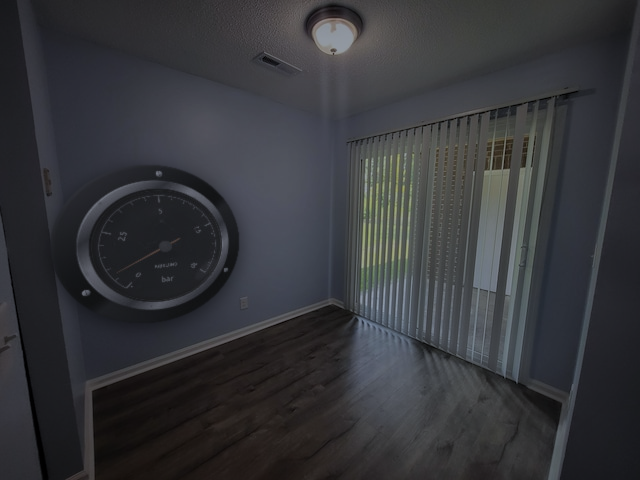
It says 0.75 bar
